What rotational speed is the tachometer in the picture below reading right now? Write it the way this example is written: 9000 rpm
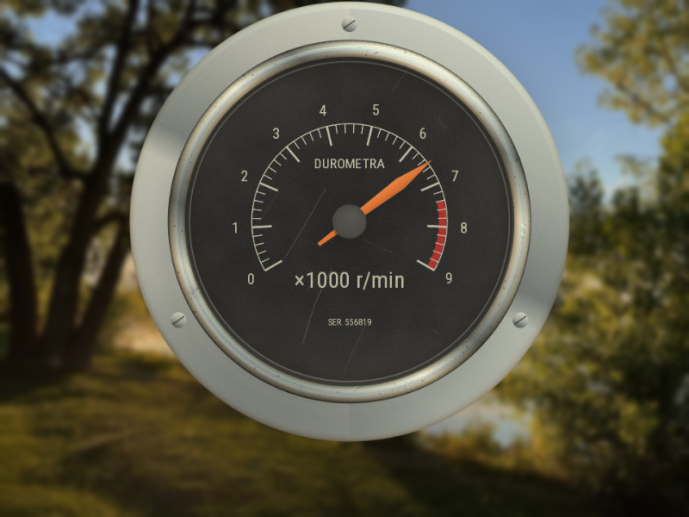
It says 6500 rpm
